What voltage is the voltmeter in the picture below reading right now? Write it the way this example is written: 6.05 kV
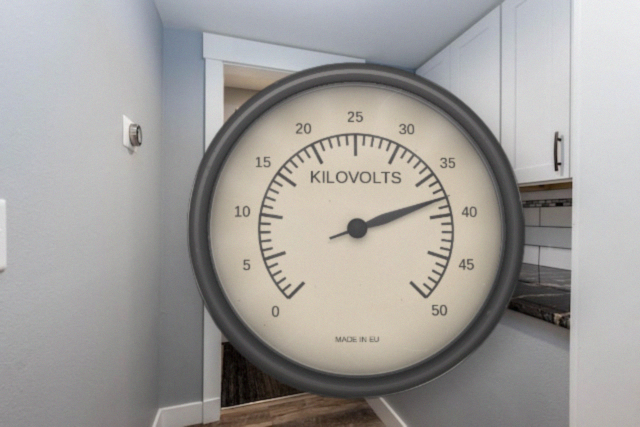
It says 38 kV
